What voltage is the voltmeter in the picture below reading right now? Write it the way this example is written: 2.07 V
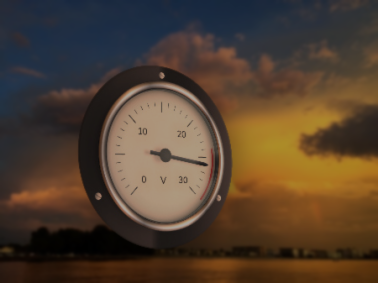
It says 26 V
